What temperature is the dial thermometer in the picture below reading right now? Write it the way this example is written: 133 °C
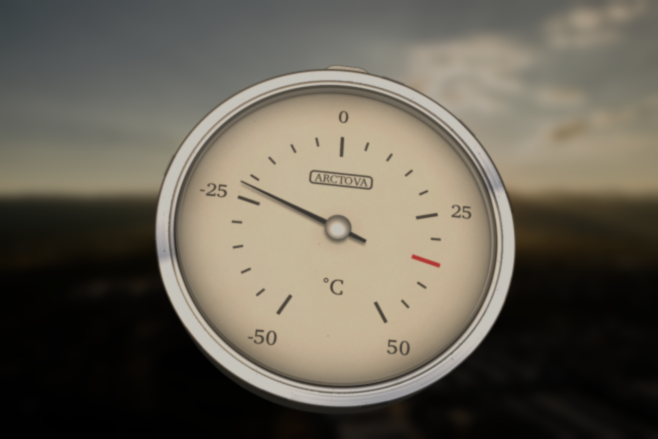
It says -22.5 °C
